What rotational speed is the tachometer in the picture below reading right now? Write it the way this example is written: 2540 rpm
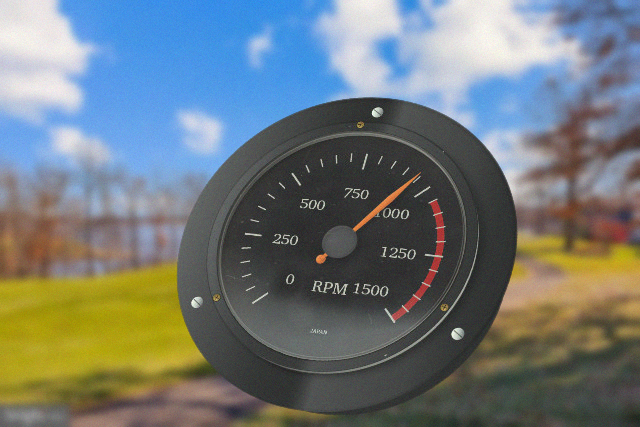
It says 950 rpm
